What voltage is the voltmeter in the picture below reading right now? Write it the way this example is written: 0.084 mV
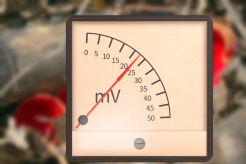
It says 22.5 mV
